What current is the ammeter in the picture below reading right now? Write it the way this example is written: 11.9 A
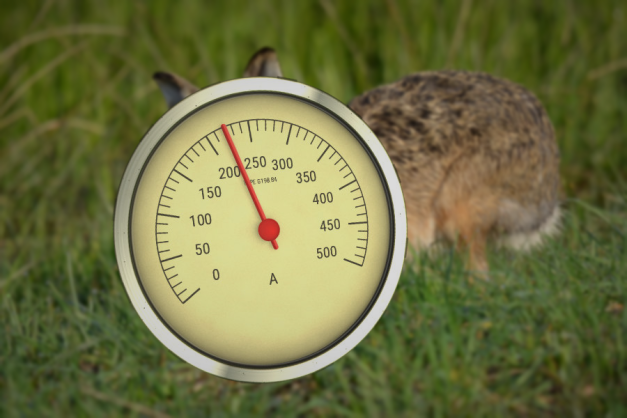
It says 220 A
